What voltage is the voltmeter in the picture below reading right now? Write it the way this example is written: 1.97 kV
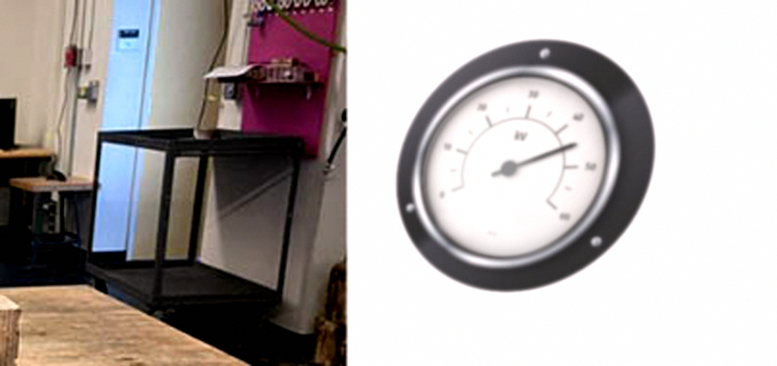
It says 45 kV
